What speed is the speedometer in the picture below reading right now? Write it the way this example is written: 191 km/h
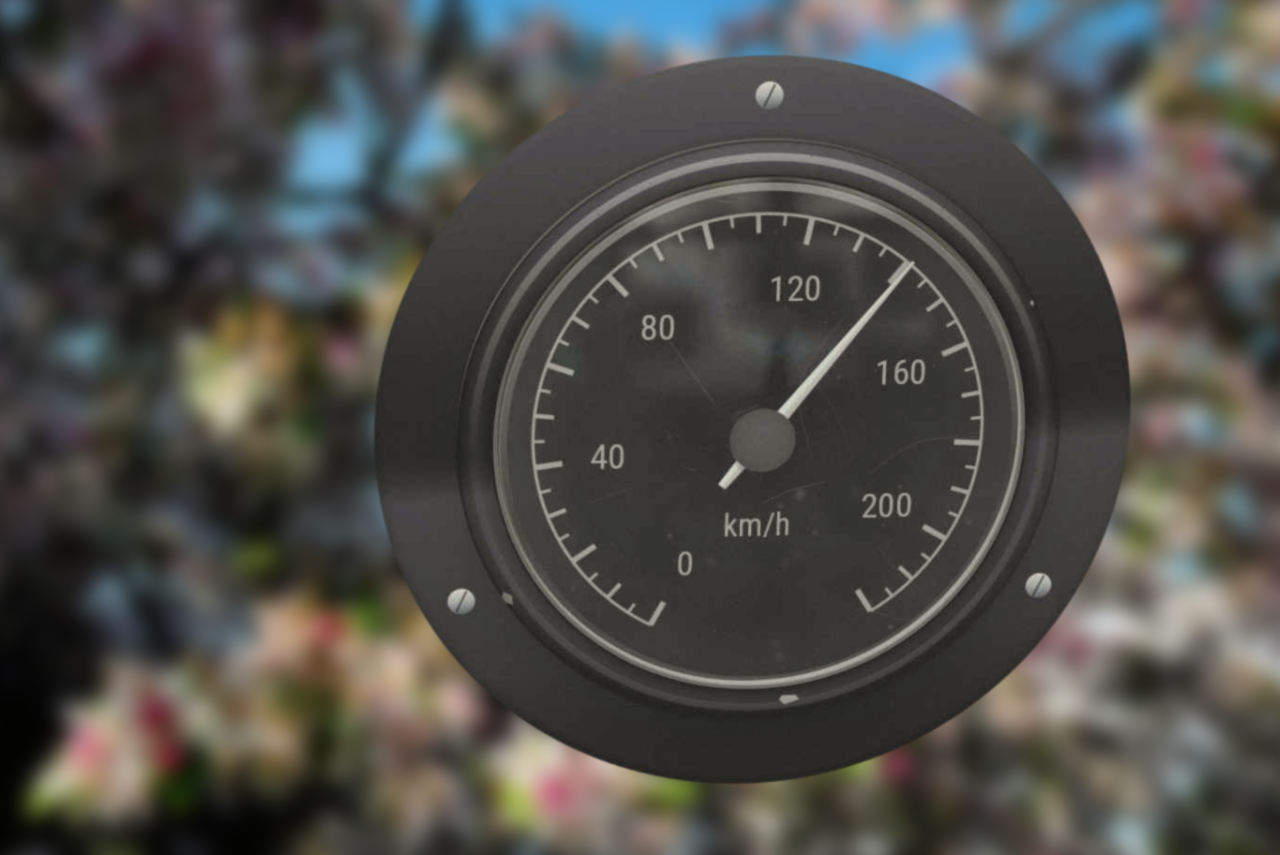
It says 140 km/h
